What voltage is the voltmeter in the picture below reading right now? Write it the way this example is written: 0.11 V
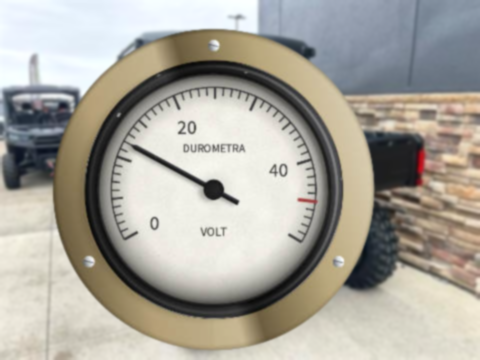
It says 12 V
